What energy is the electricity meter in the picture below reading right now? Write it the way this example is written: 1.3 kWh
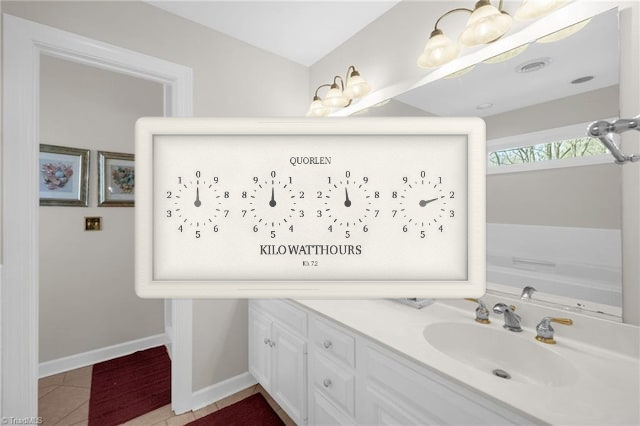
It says 2 kWh
